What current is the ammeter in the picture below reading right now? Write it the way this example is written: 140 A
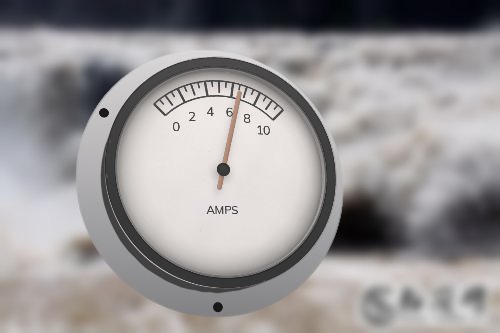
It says 6.5 A
